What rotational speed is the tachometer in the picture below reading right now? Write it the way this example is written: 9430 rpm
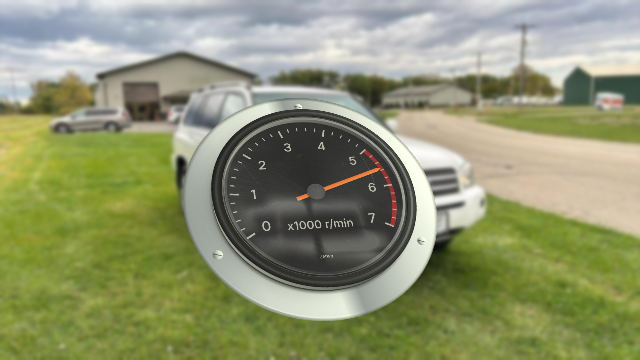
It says 5600 rpm
